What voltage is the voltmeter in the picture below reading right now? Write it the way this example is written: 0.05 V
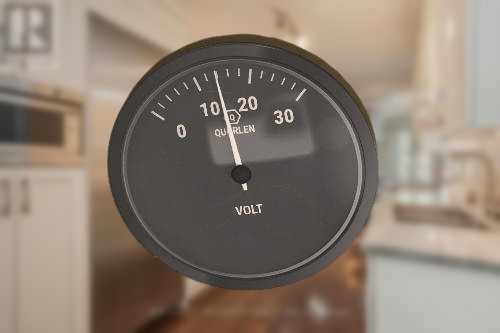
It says 14 V
